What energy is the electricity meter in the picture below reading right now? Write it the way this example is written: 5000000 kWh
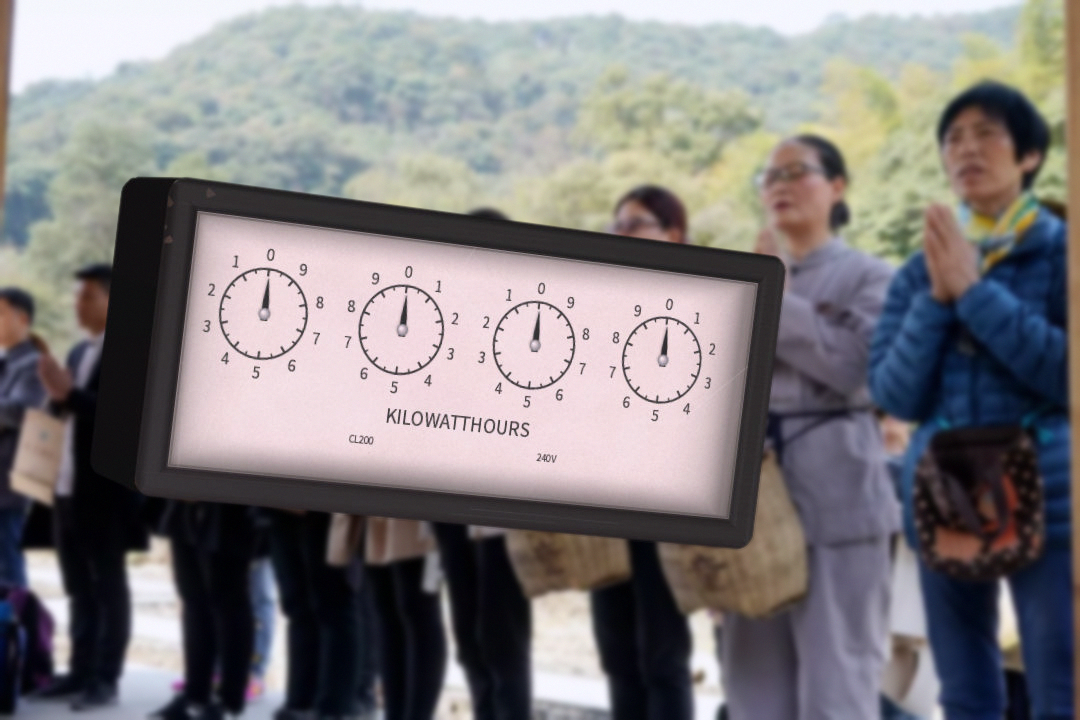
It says 0 kWh
